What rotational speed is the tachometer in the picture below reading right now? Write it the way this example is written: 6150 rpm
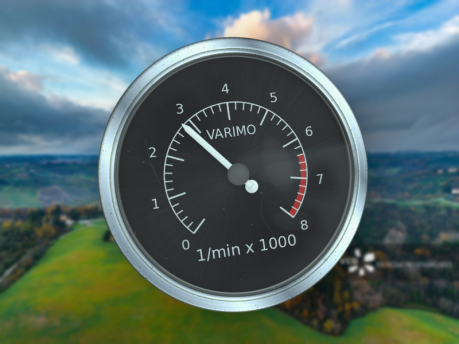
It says 2800 rpm
